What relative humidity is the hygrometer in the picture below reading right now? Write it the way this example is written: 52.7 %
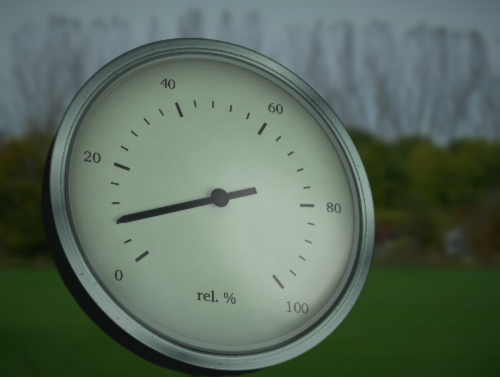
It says 8 %
